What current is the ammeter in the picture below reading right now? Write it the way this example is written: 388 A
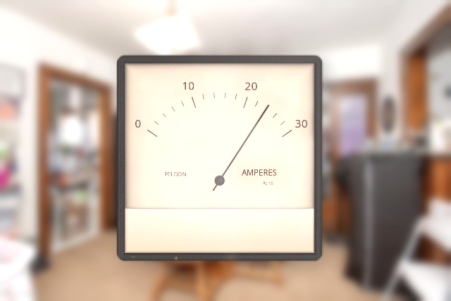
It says 24 A
